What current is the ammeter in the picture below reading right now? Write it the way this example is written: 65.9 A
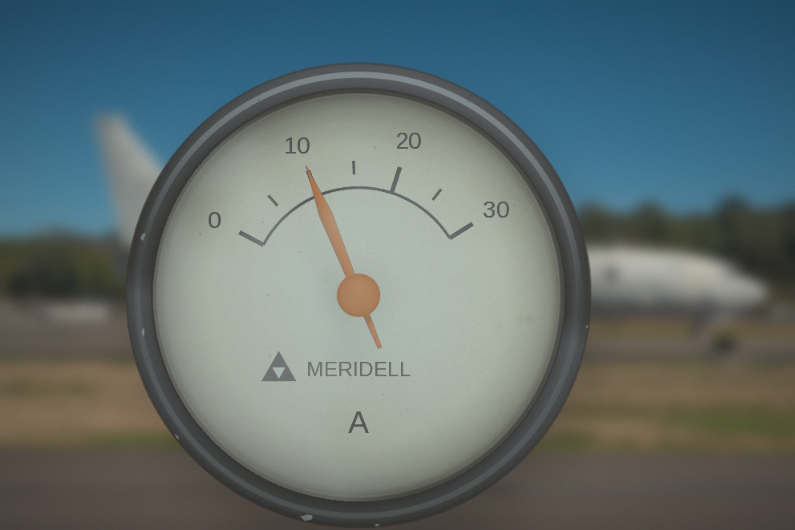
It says 10 A
